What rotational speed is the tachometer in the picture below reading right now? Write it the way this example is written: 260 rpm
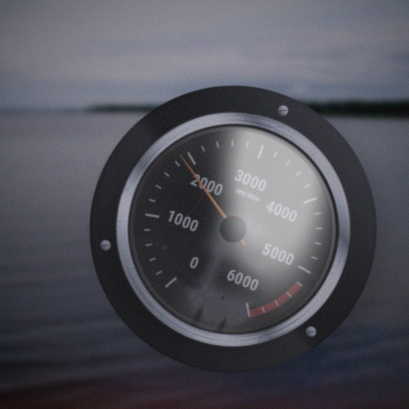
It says 1900 rpm
